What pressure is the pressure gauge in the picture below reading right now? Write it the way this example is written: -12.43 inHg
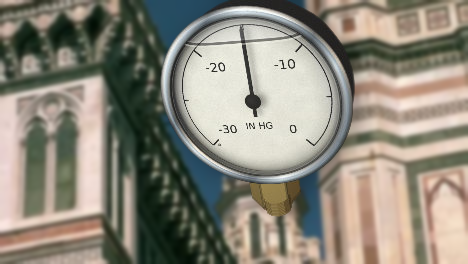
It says -15 inHg
